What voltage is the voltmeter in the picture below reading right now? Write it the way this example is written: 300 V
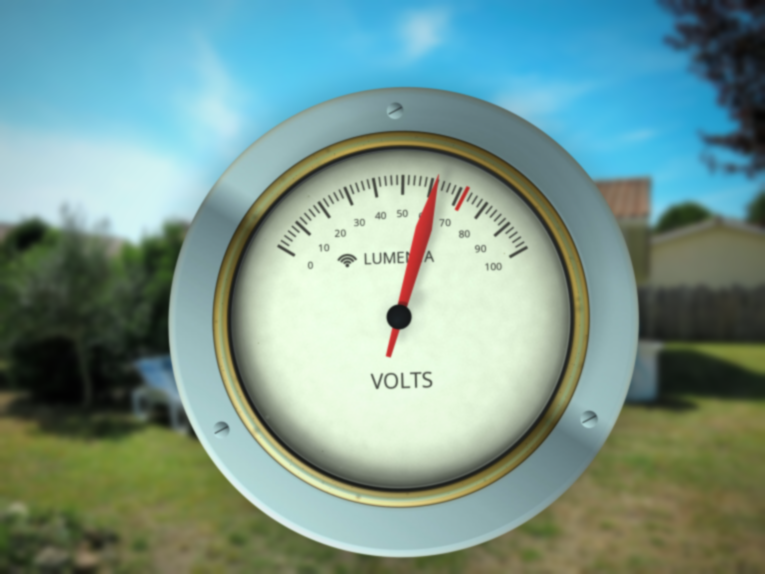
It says 62 V
